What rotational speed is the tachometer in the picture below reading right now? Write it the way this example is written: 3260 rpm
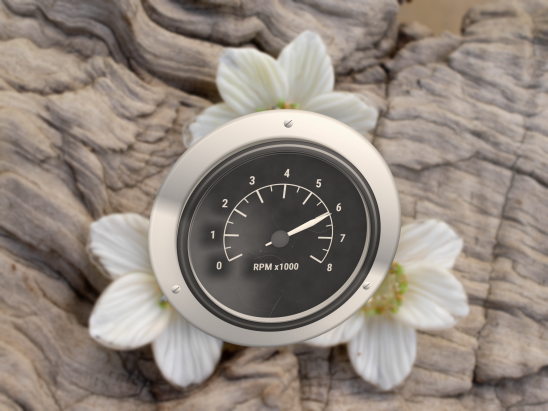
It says 6000 rpm
